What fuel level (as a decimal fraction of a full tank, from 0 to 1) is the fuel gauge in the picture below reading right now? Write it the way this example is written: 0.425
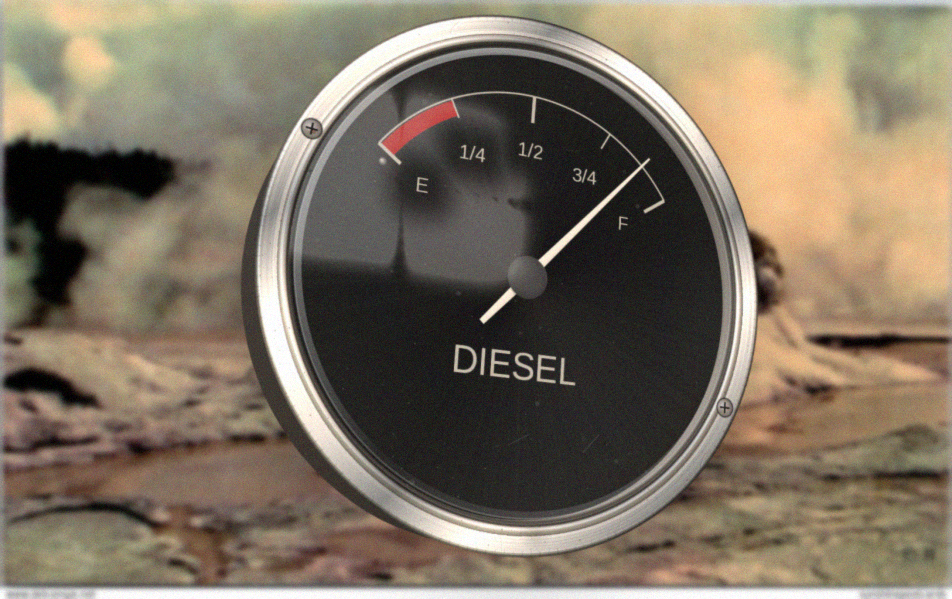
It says 0.875
